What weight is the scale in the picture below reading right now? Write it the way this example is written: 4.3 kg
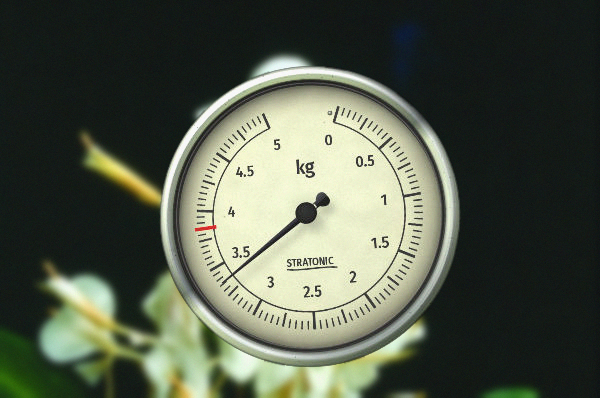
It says 3.35 kg
